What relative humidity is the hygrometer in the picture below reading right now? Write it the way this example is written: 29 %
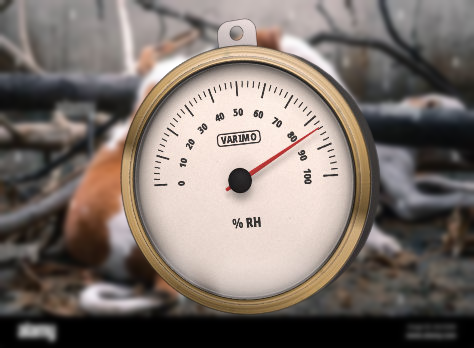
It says 84 %
